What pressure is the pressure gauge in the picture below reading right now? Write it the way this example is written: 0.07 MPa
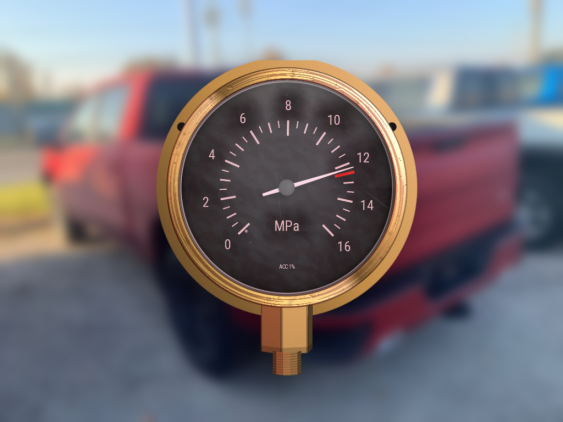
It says 12.25 MPa
